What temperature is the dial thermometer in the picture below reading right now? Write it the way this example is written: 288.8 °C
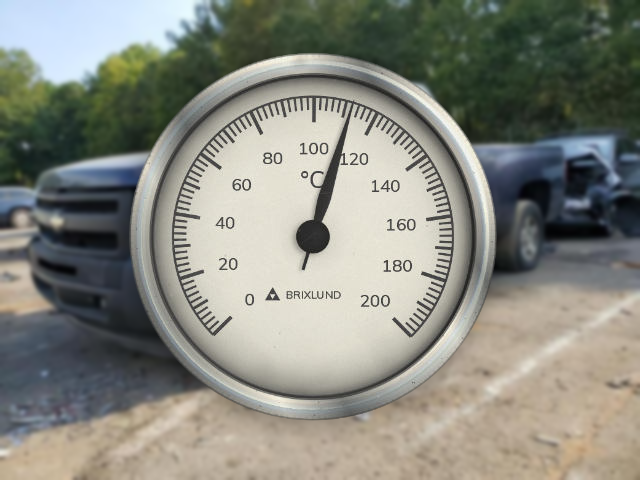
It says 112 °C
